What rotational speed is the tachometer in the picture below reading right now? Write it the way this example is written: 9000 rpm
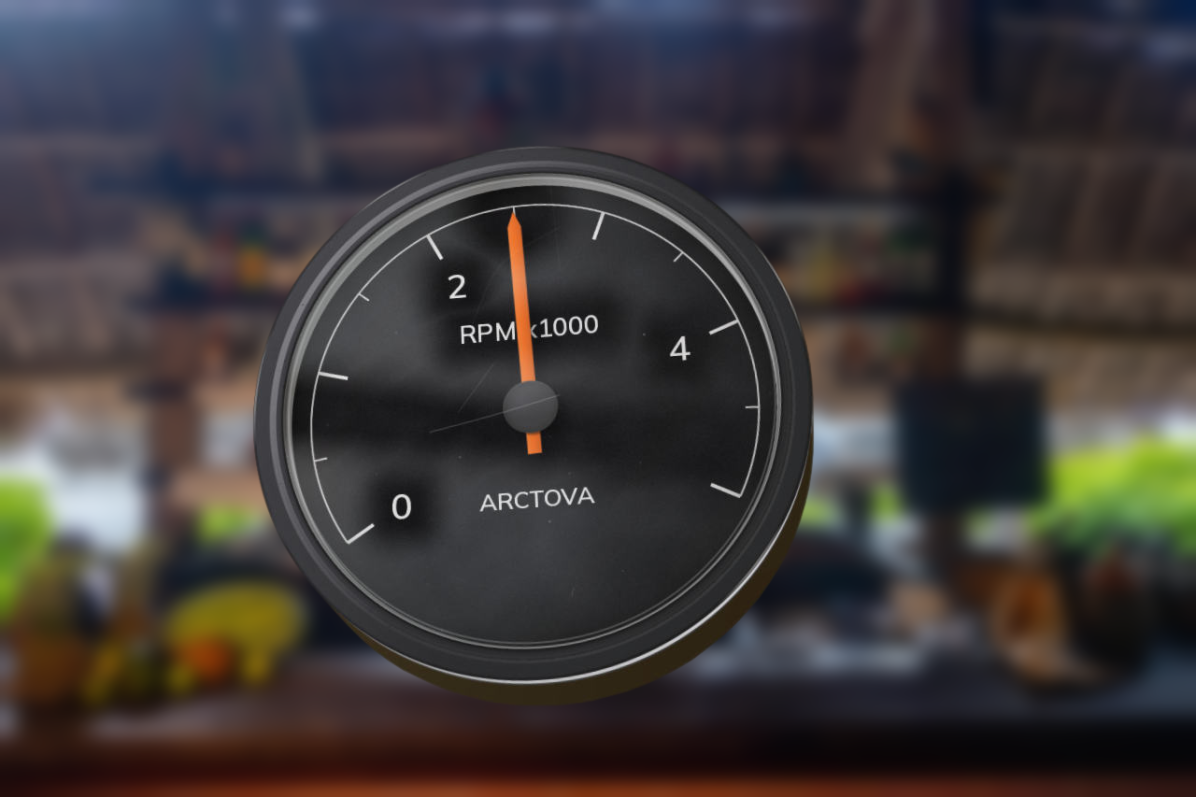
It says 2500 rpm
